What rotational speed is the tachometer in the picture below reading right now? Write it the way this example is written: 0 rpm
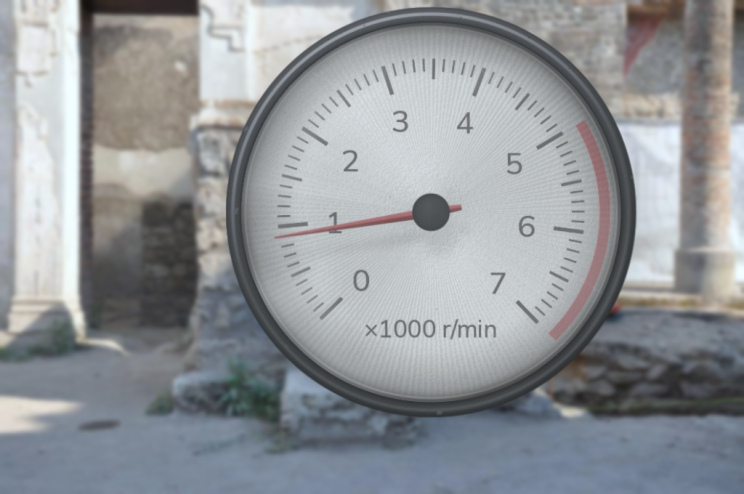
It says 900 rpm
